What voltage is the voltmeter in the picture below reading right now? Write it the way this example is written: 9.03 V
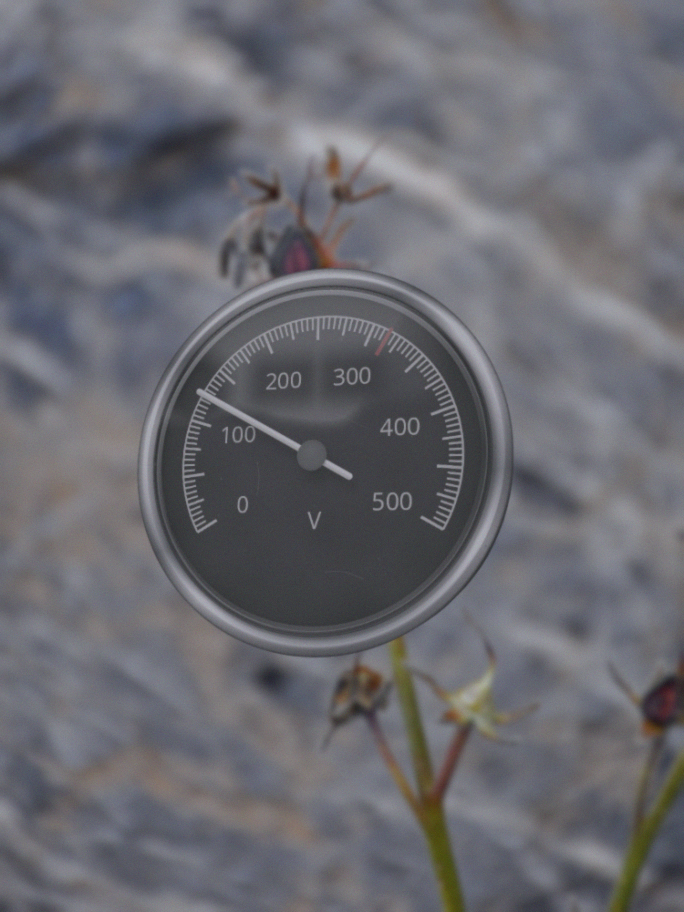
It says 125 V
